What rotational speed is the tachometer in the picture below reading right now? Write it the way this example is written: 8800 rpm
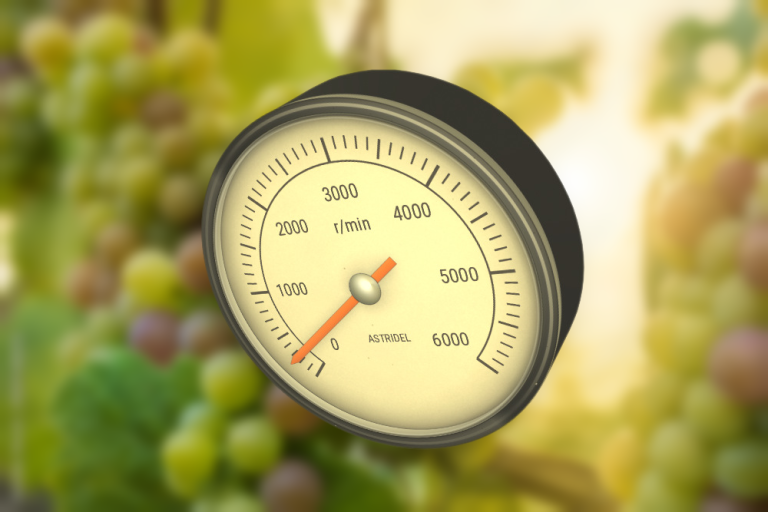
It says 250 rpm
